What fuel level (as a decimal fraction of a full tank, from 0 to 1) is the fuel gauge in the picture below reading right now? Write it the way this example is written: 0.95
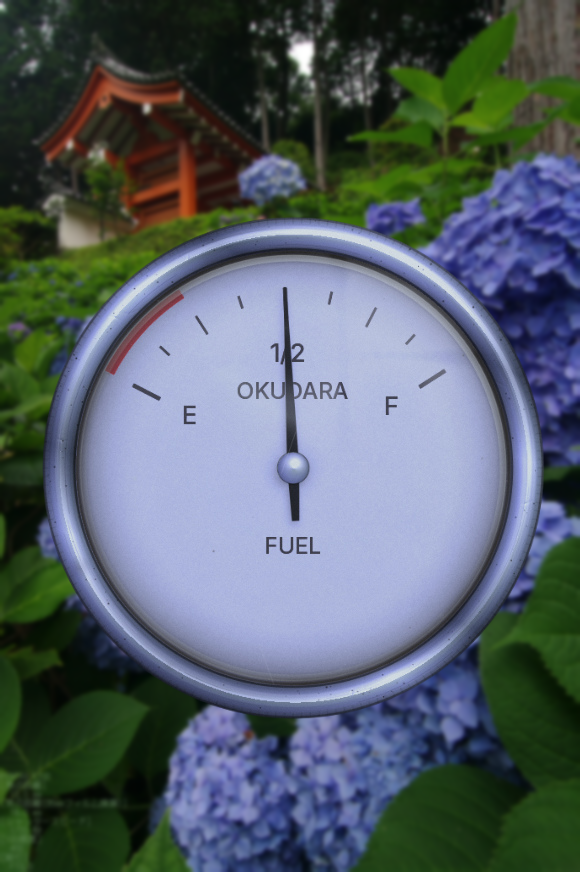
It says 0.5
